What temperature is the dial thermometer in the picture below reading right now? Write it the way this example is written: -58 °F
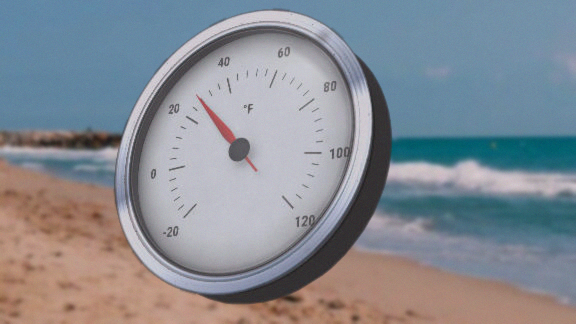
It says 28 °F
